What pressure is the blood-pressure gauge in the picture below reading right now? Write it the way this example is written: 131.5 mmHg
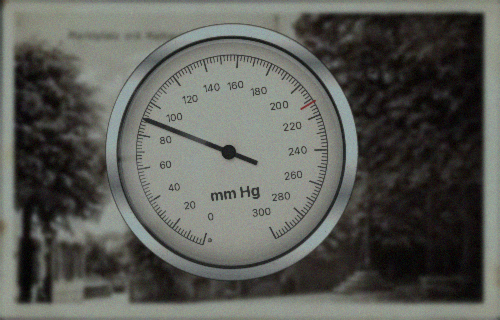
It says 90 mmHg
